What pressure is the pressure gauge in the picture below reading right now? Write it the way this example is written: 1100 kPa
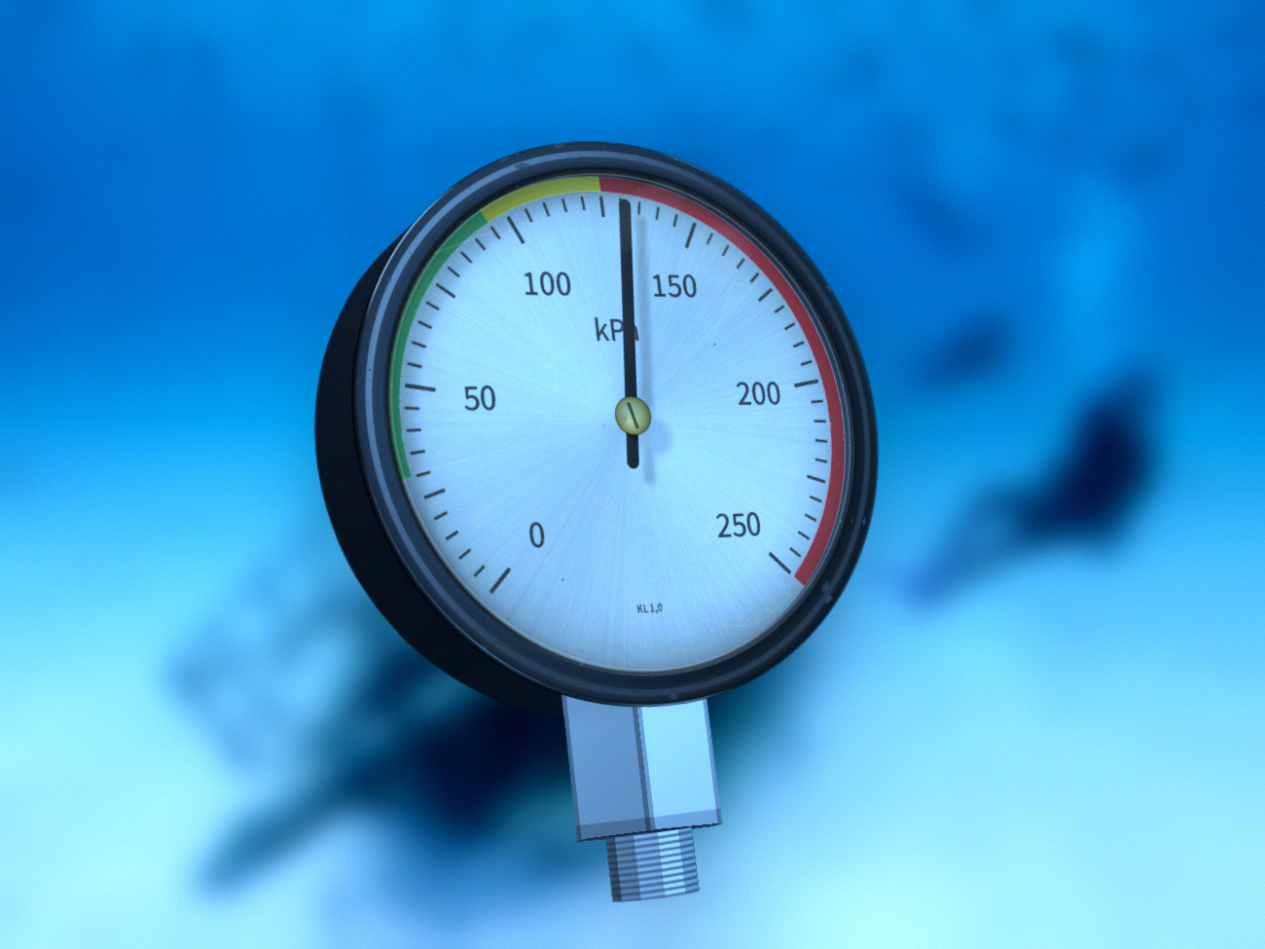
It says 130 kPa
